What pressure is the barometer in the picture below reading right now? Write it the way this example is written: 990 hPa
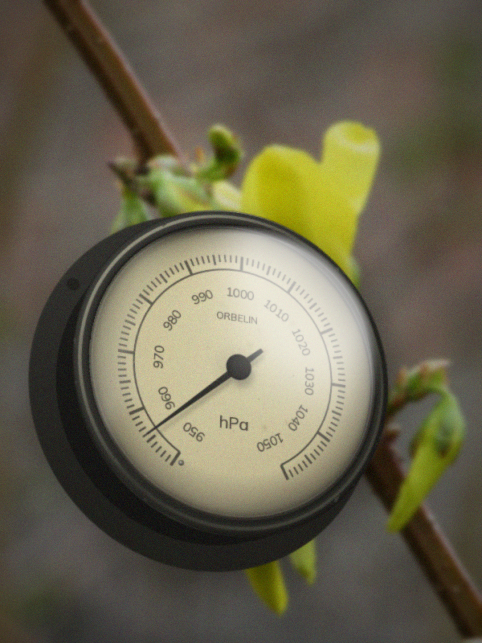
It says 956 hPa
